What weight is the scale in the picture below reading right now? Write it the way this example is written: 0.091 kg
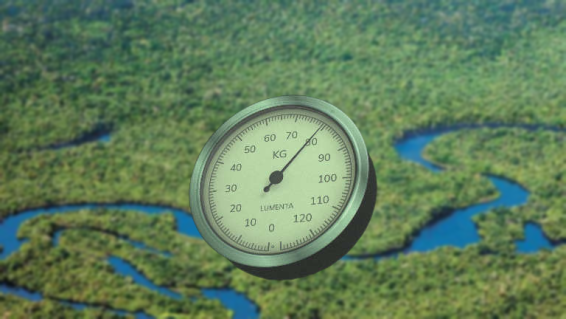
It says 80 kg
